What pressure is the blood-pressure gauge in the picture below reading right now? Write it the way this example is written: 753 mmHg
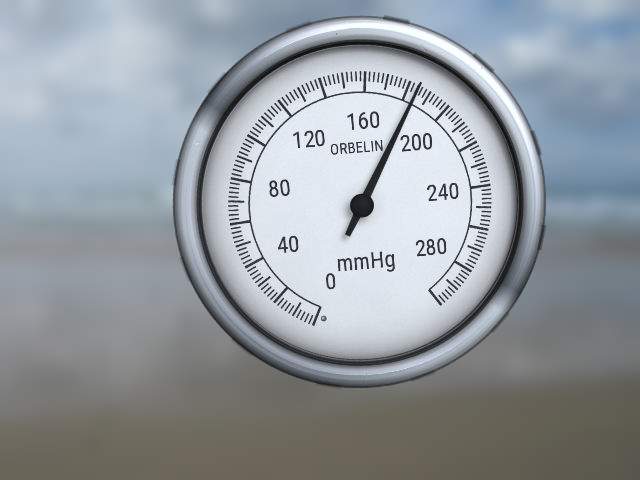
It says 184 mmHg
